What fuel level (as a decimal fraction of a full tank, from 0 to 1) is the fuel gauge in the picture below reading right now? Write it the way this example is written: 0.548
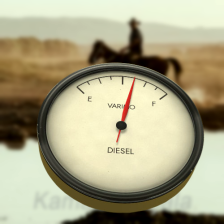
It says 0.625
